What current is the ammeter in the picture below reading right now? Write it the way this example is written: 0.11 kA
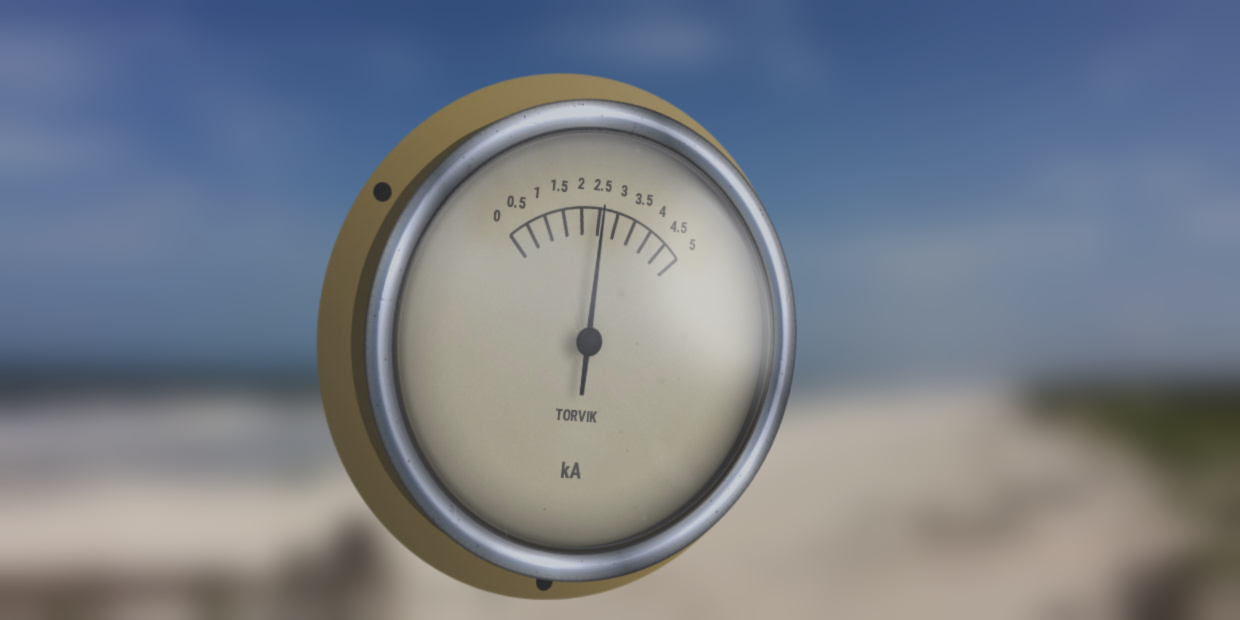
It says 2.5 kA
